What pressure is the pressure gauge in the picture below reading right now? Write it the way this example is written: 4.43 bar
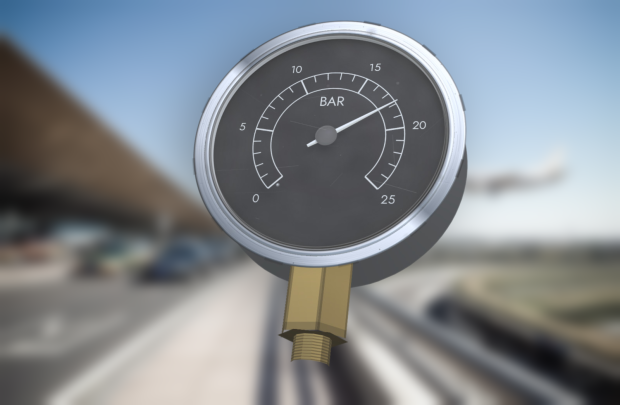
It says 18 bar
